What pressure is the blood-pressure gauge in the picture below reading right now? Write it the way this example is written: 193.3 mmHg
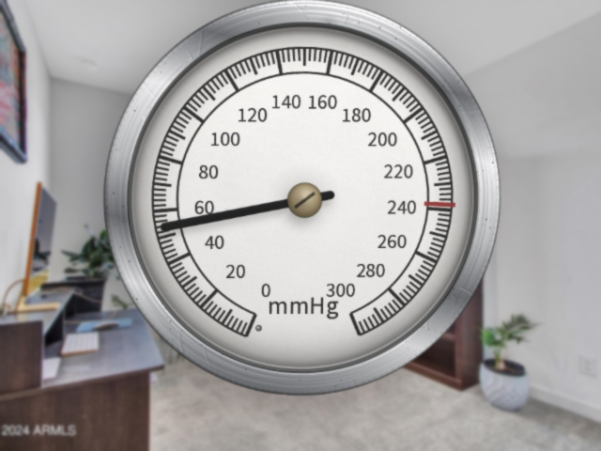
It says 54 mmHg
